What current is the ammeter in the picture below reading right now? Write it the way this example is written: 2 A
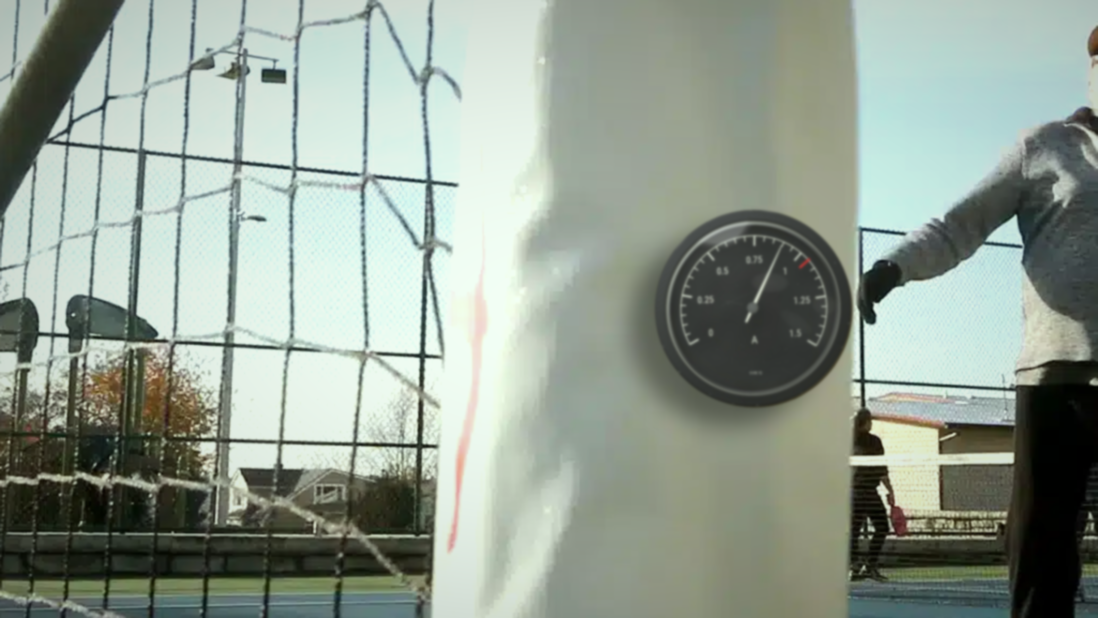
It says 0.9 A
